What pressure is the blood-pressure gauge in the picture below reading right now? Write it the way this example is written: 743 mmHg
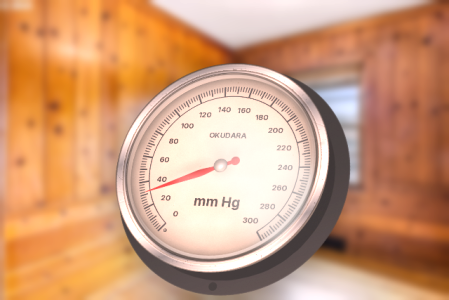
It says 30 mmHg
